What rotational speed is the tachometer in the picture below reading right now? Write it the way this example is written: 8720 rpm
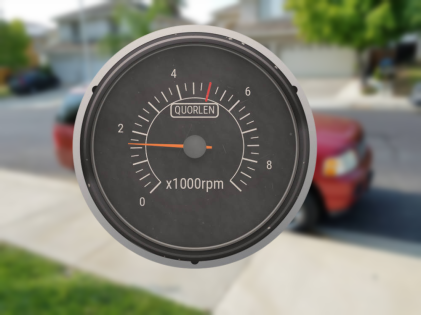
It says 1625 rpm
